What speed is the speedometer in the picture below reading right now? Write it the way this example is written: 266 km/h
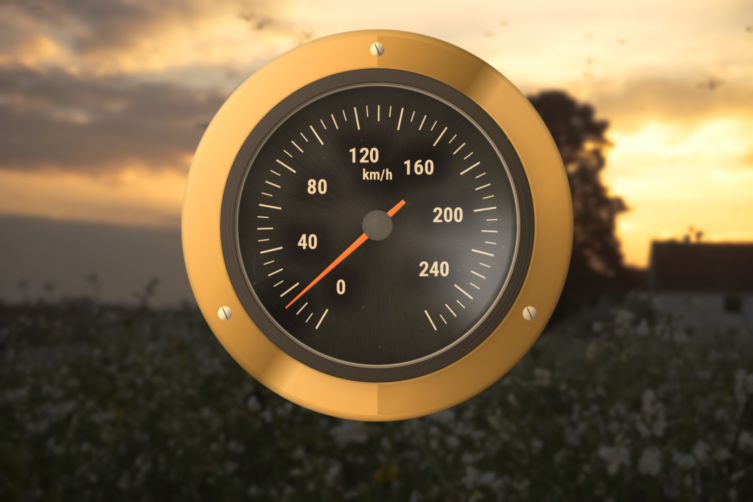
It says 15 km/h
